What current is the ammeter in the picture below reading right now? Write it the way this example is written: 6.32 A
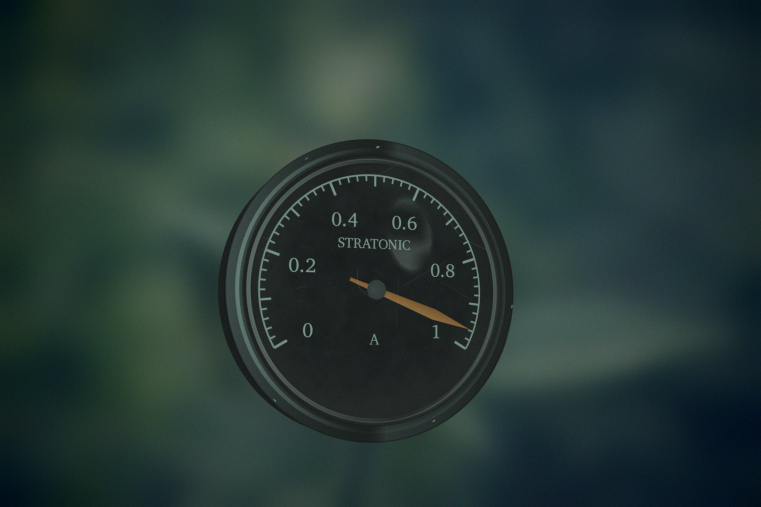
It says 0.96 A
